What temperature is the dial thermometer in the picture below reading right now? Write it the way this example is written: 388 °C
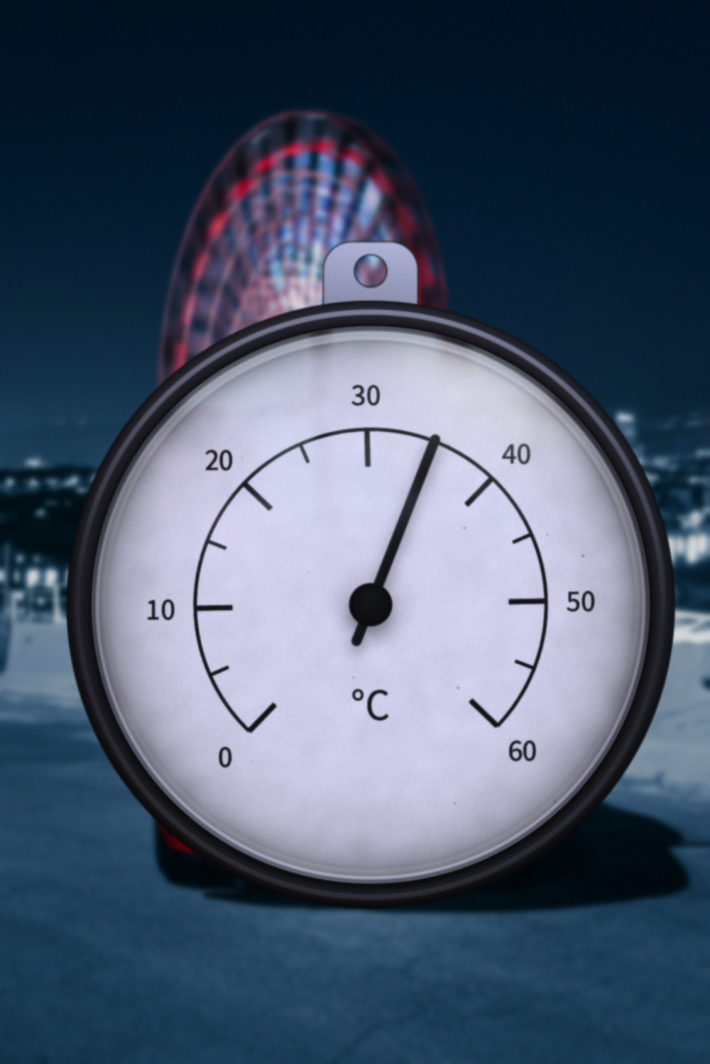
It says 35 °C
